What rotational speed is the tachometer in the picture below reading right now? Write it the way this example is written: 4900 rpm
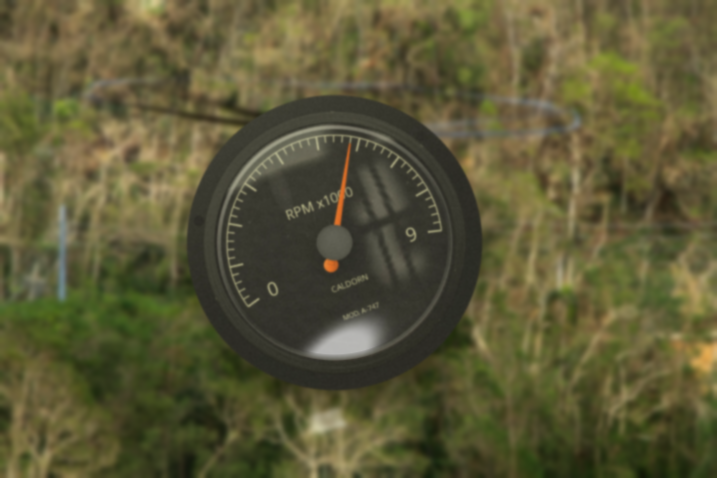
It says 5800 rpm
